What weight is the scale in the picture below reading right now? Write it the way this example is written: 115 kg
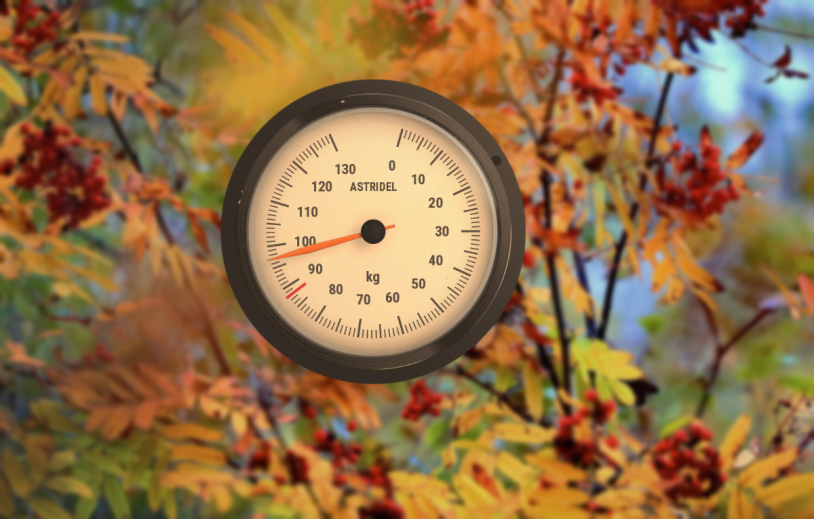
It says 97 kg
